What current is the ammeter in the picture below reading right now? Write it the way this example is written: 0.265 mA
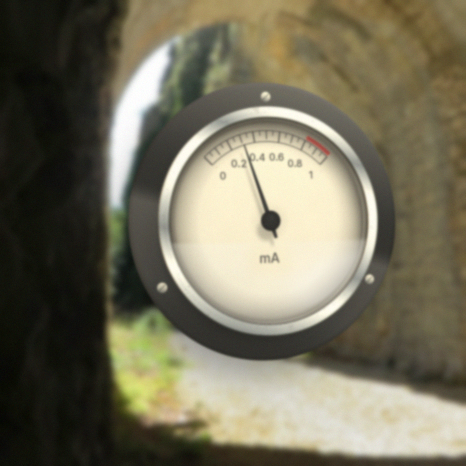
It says 0.3 mA
